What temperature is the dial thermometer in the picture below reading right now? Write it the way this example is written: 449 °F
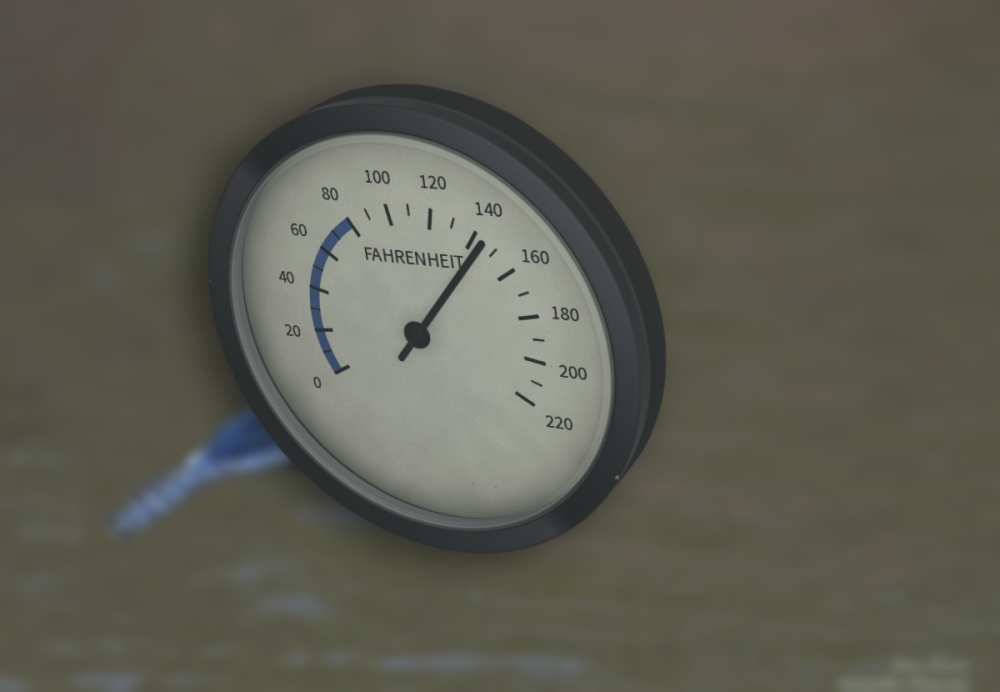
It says 145 °F
